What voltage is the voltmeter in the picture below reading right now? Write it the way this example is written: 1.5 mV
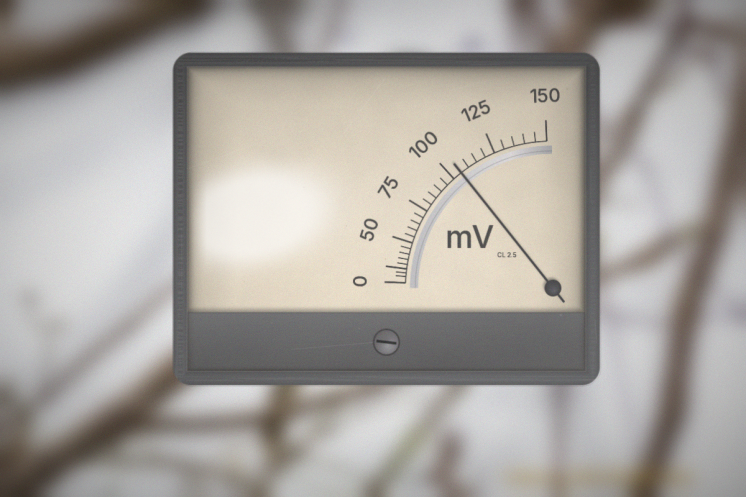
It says 105 mV
